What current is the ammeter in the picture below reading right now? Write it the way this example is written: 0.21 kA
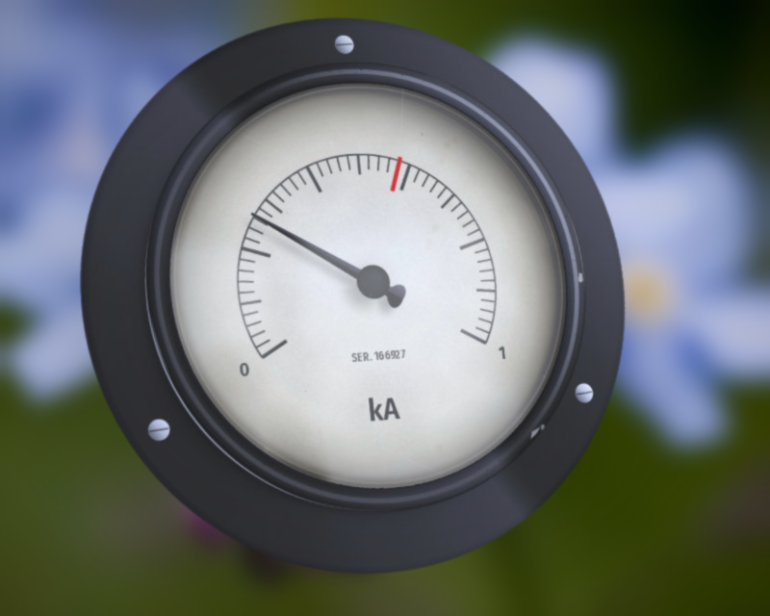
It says 0.26 kA
